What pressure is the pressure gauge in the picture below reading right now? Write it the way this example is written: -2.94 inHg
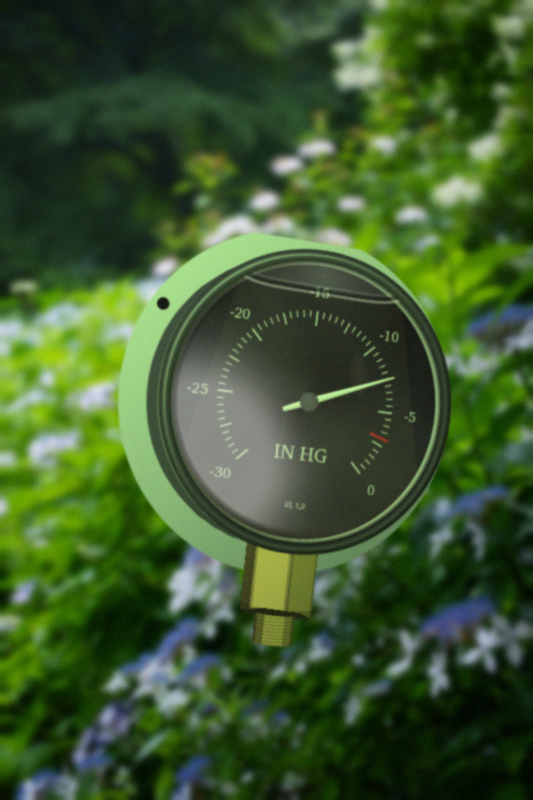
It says -7.5 inHg
